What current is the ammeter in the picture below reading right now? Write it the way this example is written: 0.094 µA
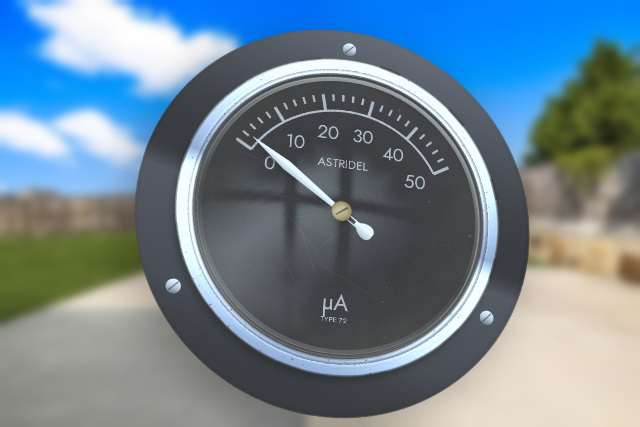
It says 2 µA
